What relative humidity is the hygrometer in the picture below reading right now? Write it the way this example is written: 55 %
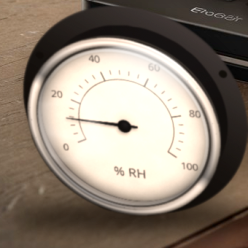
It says 12 %
